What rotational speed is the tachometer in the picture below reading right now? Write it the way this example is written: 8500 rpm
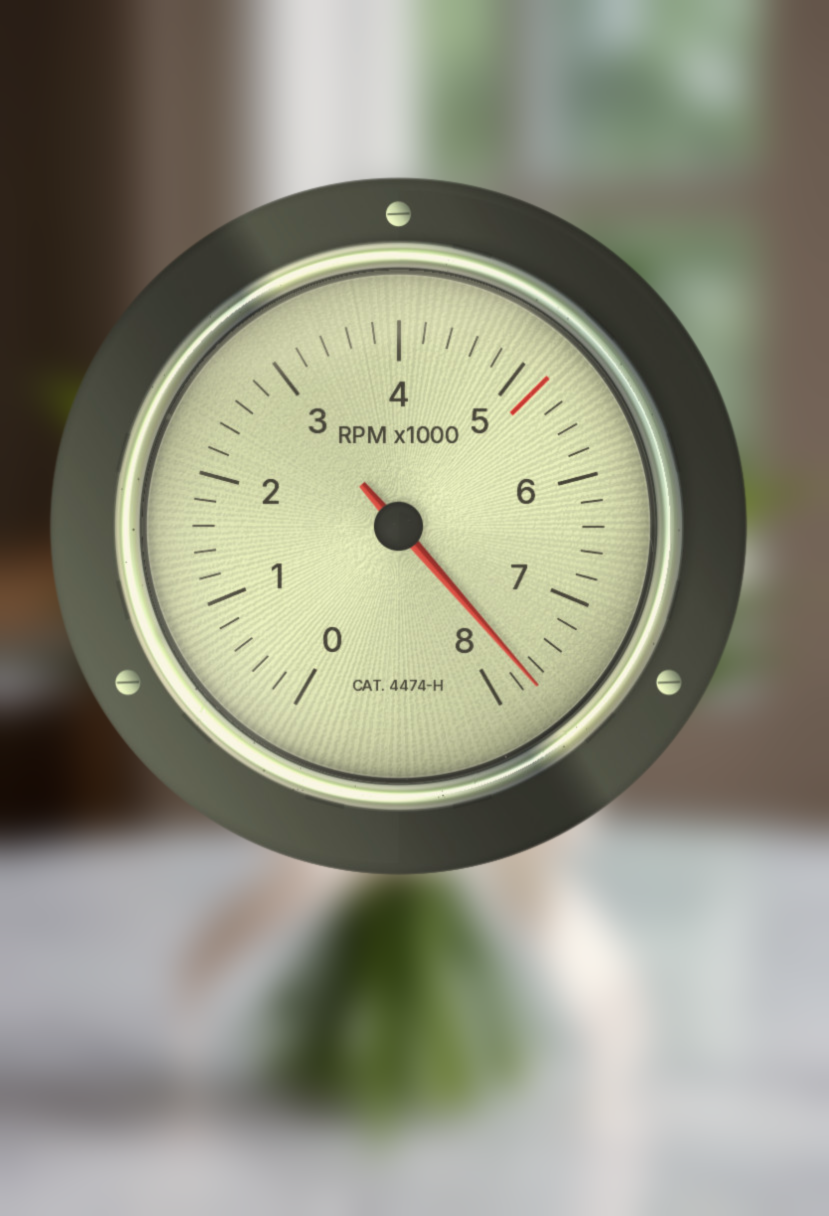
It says 7700 rpm
